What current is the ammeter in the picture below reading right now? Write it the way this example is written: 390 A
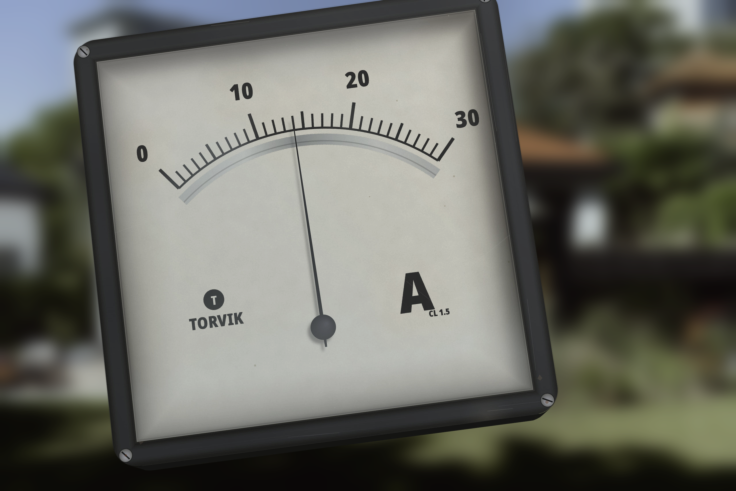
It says 14 A
